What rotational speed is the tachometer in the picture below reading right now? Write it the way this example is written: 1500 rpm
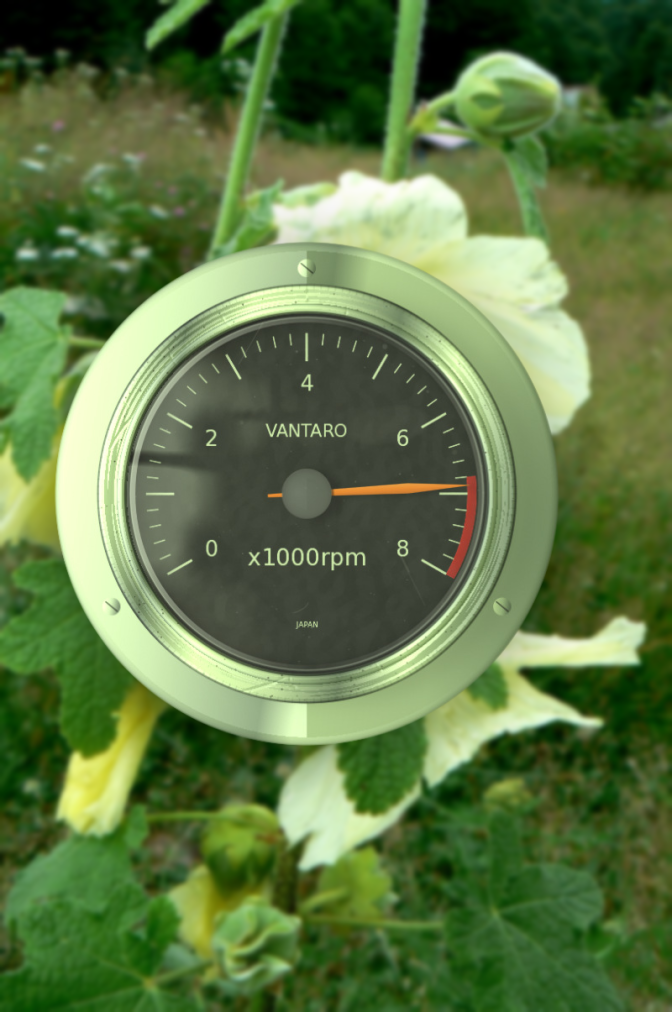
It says 6900 rpm
